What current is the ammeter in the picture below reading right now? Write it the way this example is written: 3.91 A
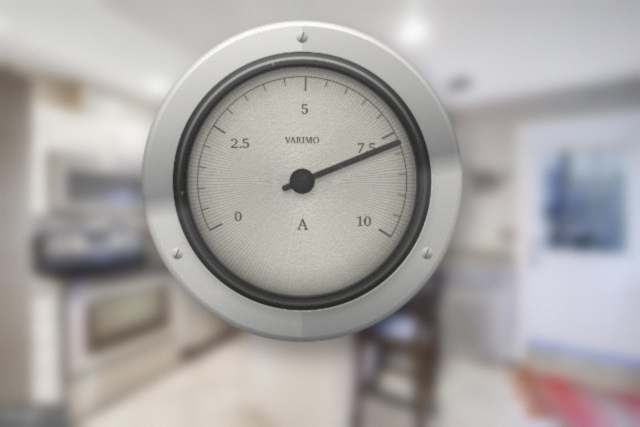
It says 7.75 A
